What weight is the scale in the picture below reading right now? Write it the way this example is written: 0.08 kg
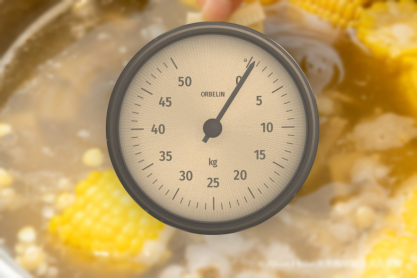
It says 0.5 kg
